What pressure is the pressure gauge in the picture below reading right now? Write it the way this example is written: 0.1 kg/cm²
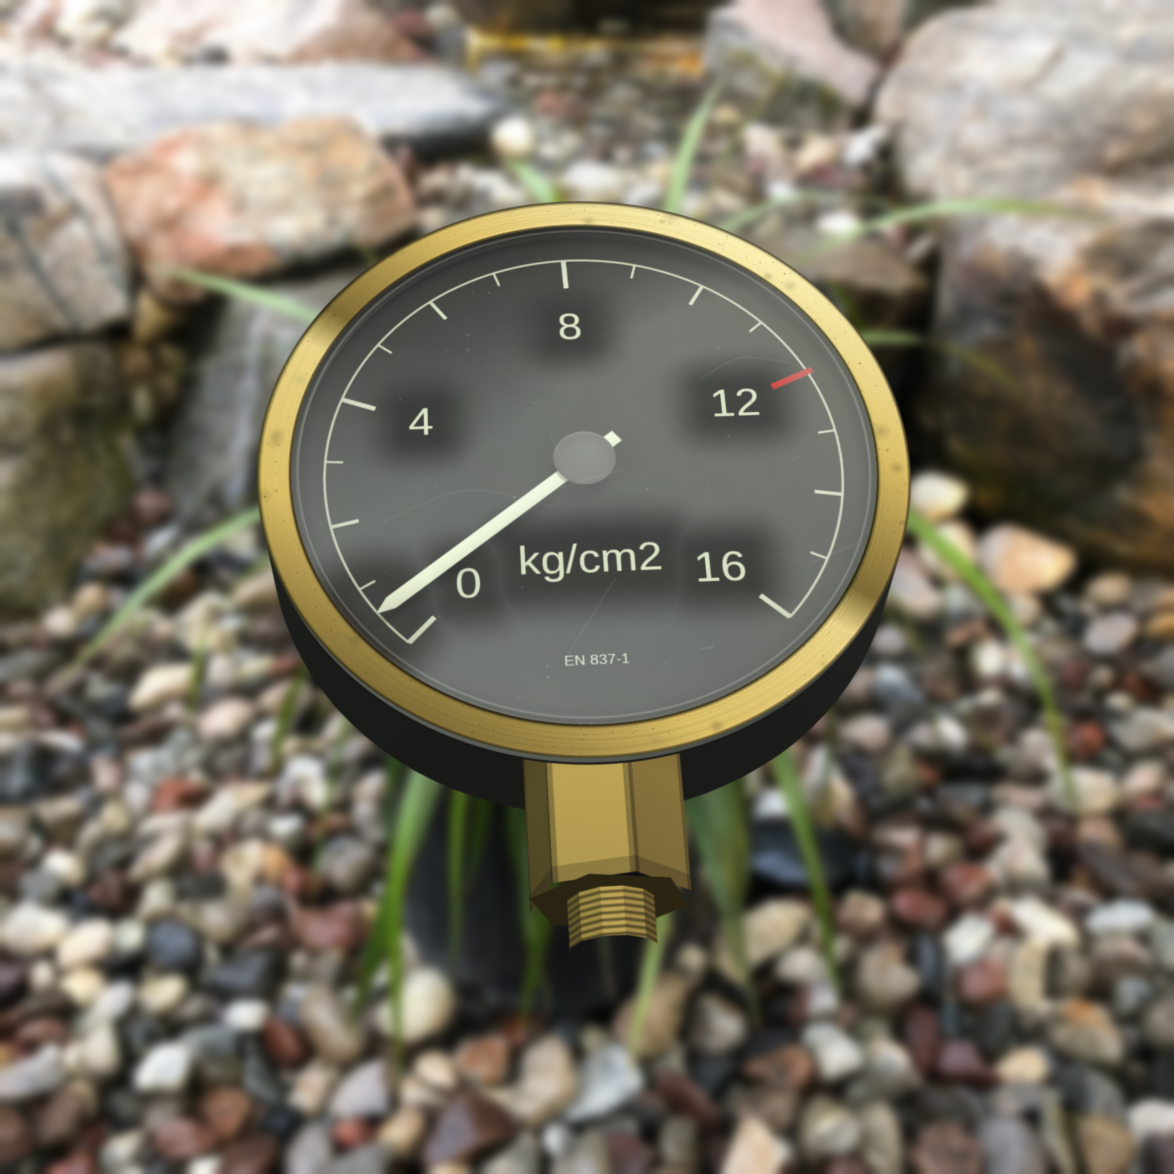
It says 0.5 kg/cm²
